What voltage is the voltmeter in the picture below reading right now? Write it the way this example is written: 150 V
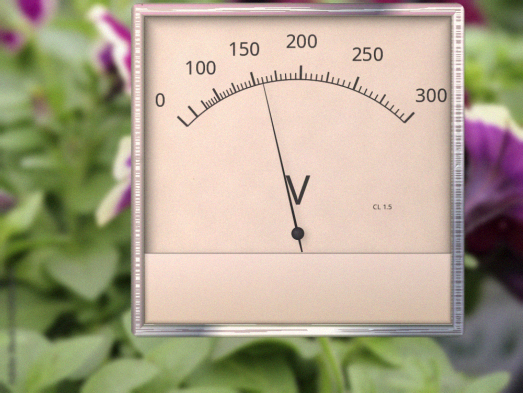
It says 160 V
